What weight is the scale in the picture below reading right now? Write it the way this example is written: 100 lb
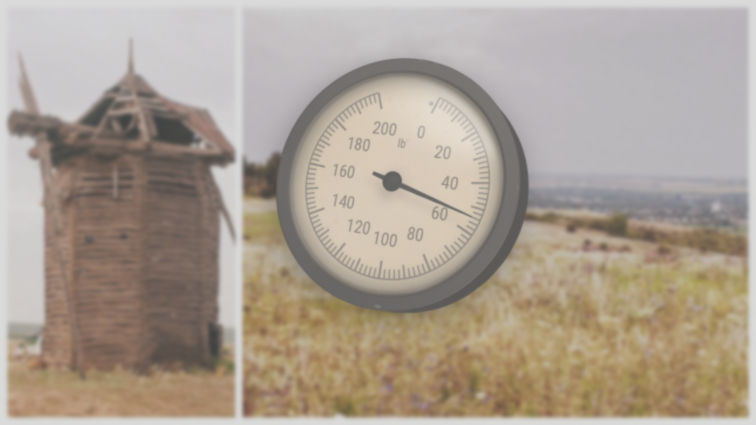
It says 54 lb
